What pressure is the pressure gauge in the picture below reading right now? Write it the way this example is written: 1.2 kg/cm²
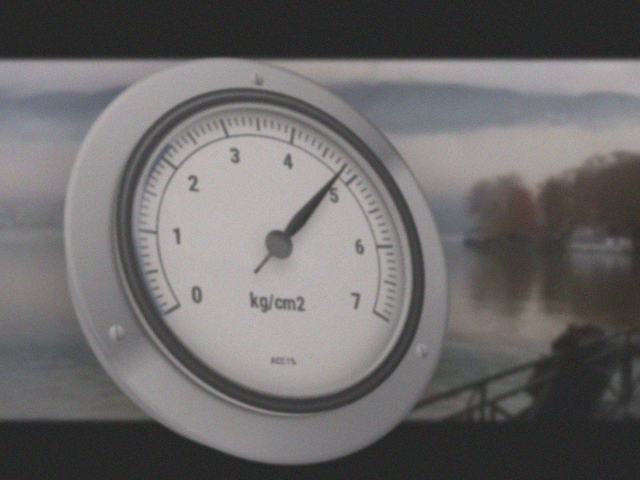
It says 4.8 kg/cm²
